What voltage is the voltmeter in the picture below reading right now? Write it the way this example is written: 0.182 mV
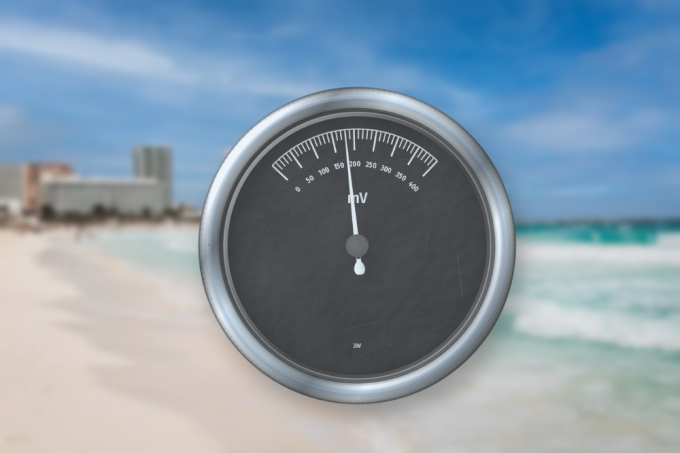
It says 180 mV
